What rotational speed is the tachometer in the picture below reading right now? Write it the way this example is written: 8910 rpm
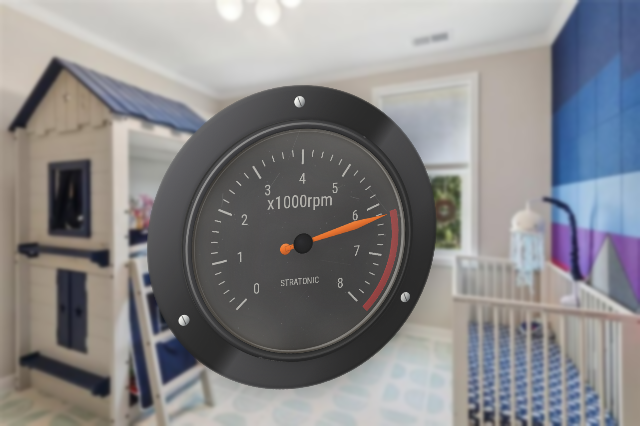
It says 6200 rpm
